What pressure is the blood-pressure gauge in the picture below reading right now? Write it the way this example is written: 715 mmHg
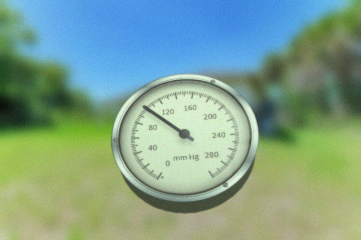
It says 100 mmHg
